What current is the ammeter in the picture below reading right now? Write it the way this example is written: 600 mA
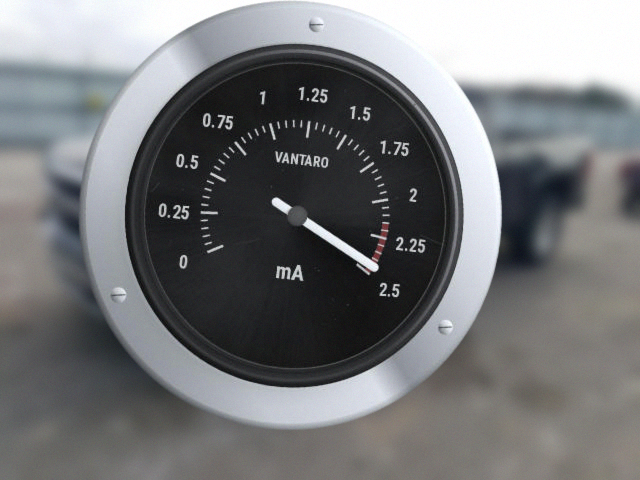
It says 2.45 mA
